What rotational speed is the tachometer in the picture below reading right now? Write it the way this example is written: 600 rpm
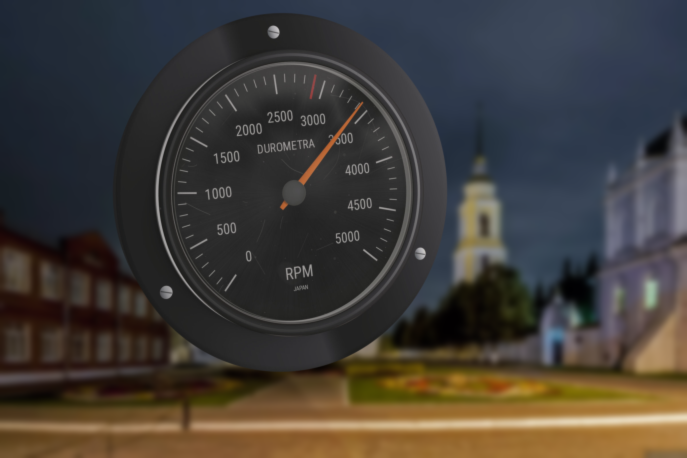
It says 3400 rpm
